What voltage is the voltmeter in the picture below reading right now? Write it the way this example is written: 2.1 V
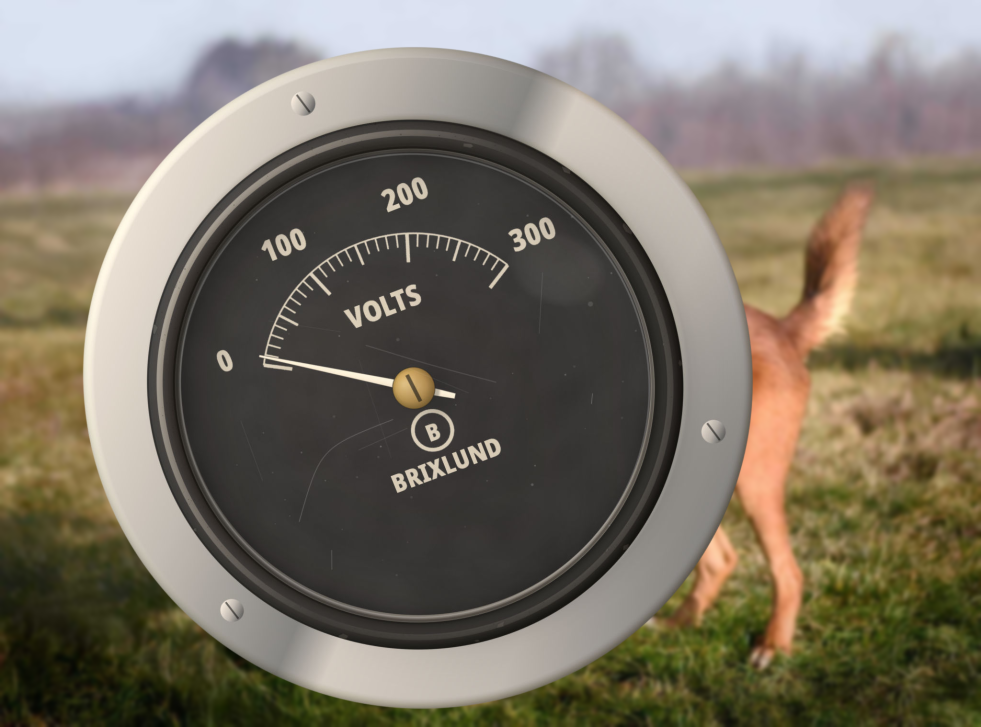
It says 10 V
